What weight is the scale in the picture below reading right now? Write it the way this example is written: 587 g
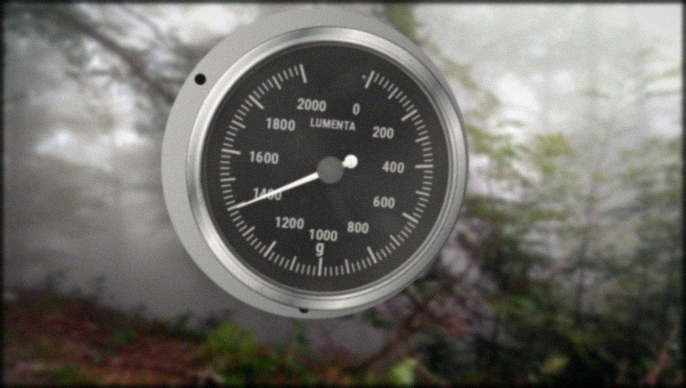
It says 1400 g
